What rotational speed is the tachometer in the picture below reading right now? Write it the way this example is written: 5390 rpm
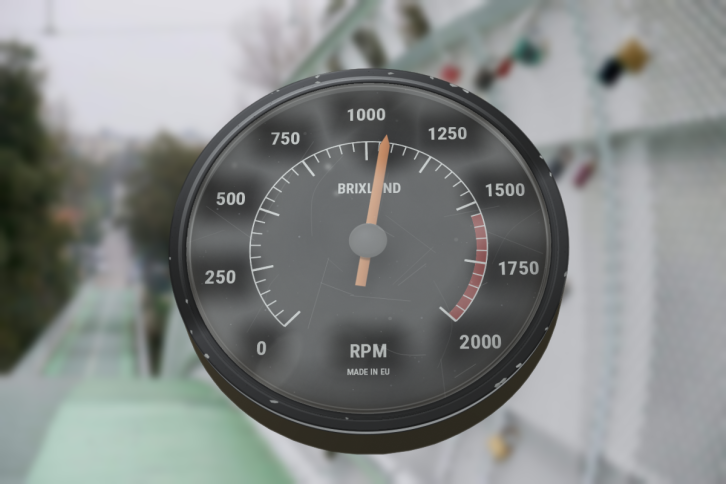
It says 1075 rpm
